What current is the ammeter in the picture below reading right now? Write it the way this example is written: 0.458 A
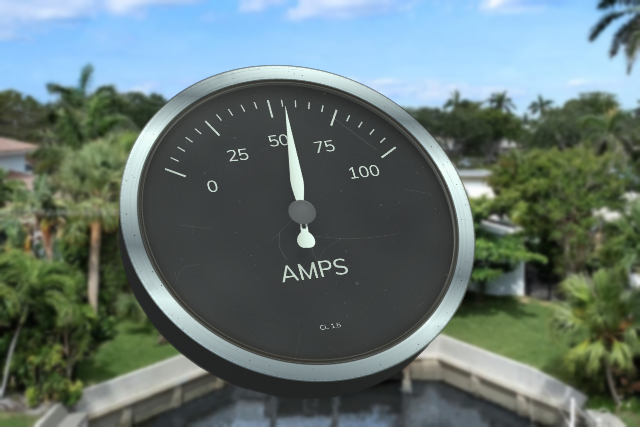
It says 55 A
